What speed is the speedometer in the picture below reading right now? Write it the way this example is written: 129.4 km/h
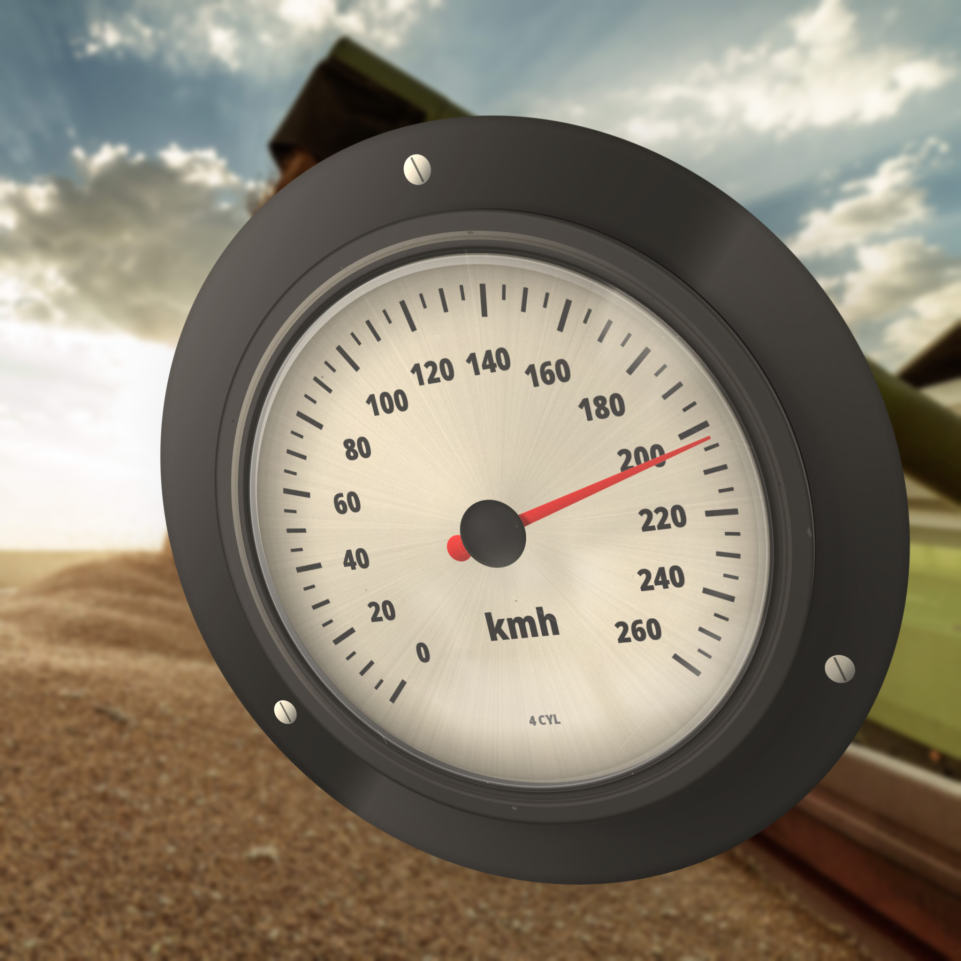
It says 202.5 km/h
